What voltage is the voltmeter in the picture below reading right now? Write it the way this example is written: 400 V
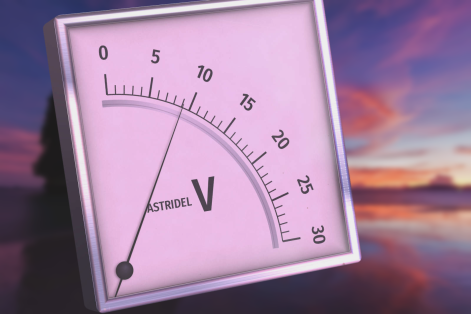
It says 9 V
